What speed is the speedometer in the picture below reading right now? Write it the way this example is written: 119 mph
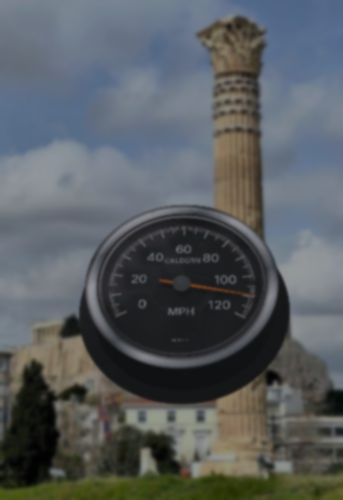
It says 110 mph
